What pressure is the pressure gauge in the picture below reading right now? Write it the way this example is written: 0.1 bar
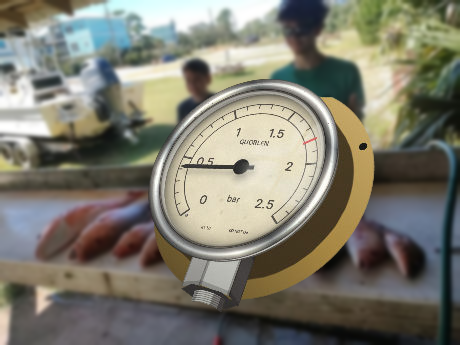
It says 0.4 bar
